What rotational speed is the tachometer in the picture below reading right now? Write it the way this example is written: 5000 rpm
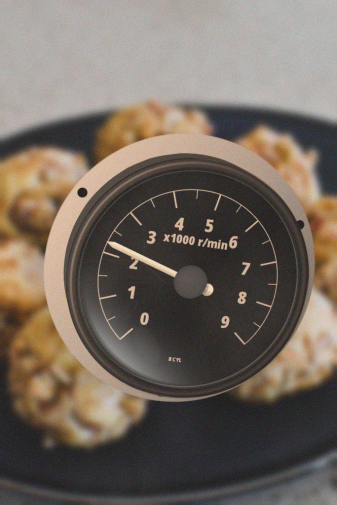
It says 2250 rpm
